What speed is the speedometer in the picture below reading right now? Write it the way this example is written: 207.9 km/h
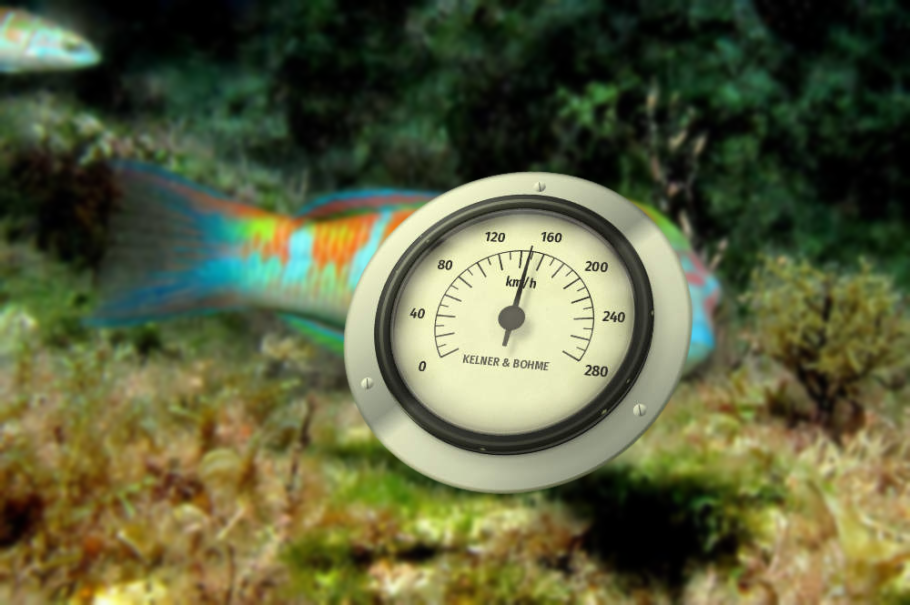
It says 150 km/h
